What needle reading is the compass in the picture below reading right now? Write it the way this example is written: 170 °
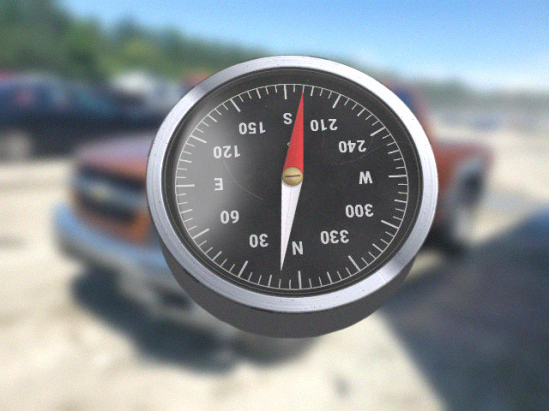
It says 190 °
